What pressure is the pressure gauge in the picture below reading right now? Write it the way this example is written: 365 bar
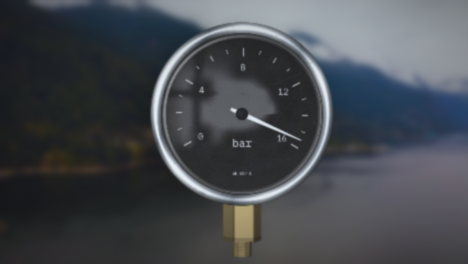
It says 15.5 bar
